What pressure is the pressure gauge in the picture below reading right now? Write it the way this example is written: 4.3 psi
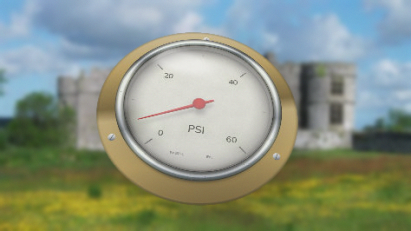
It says 5 psi
